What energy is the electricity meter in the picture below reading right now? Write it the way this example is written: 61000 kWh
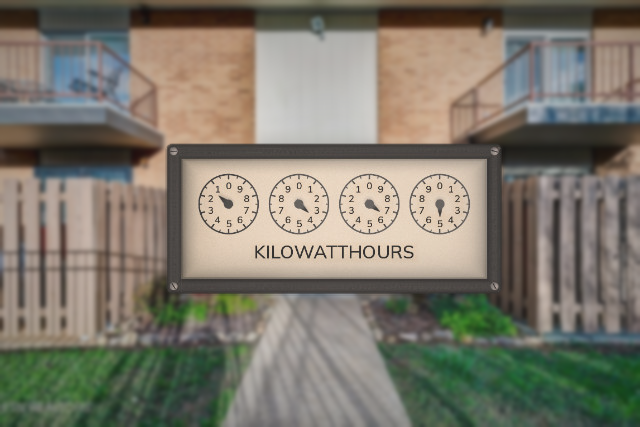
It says 1365 kWh
